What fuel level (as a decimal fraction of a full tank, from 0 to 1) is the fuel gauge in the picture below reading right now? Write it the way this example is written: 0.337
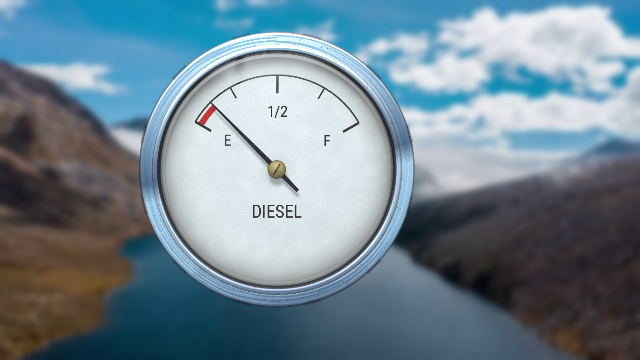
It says 0.125
